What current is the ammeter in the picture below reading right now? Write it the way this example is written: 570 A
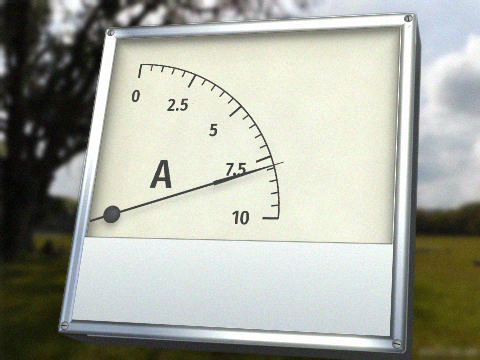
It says 8 A
